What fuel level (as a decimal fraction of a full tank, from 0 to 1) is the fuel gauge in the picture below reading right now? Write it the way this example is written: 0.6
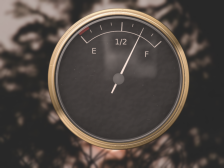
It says 0.75
